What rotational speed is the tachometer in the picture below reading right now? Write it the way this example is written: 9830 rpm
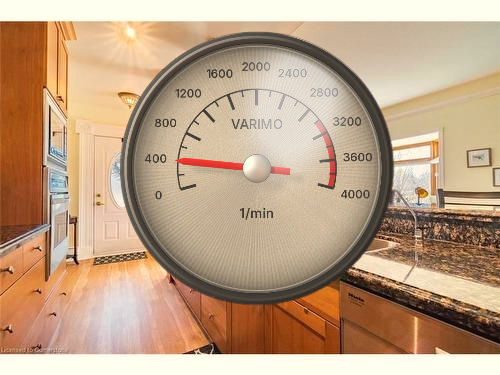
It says 400 rpm
